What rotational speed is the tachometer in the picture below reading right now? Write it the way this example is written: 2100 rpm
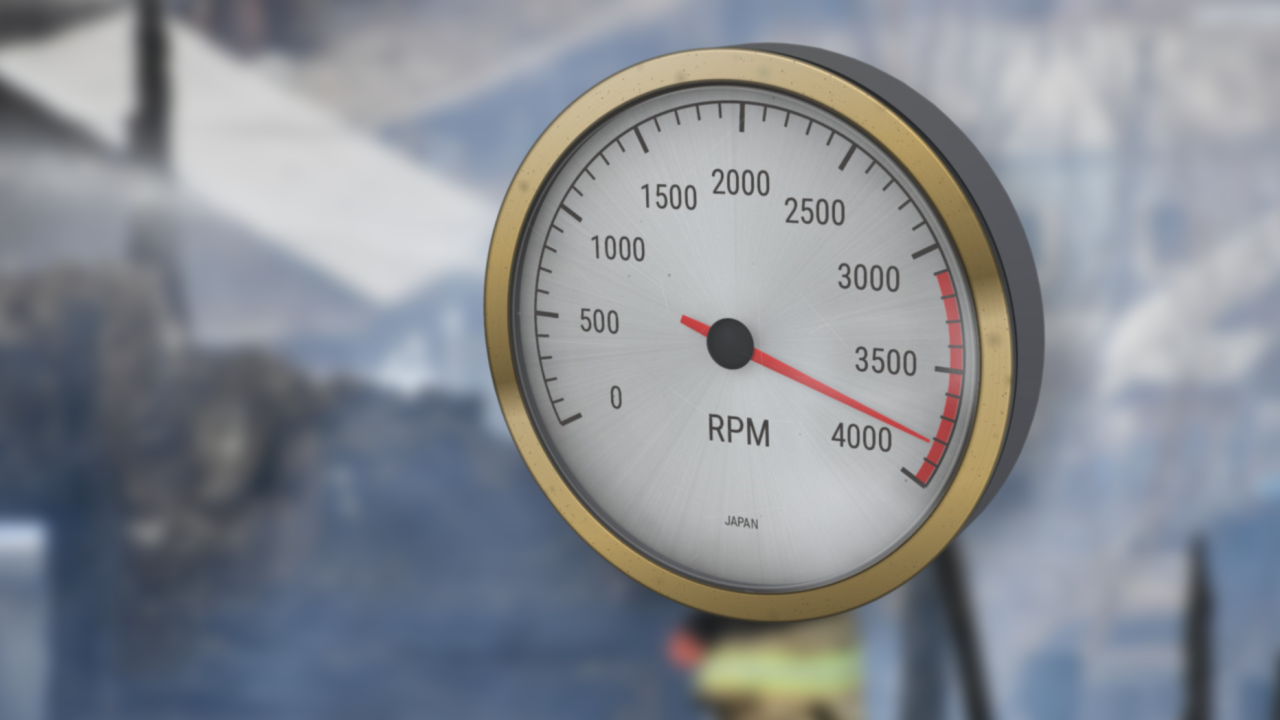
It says 3800 rpm
